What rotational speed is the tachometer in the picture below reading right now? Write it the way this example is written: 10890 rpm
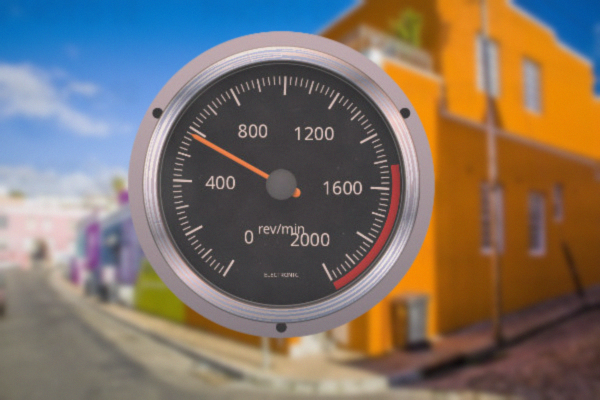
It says 580 rpm
